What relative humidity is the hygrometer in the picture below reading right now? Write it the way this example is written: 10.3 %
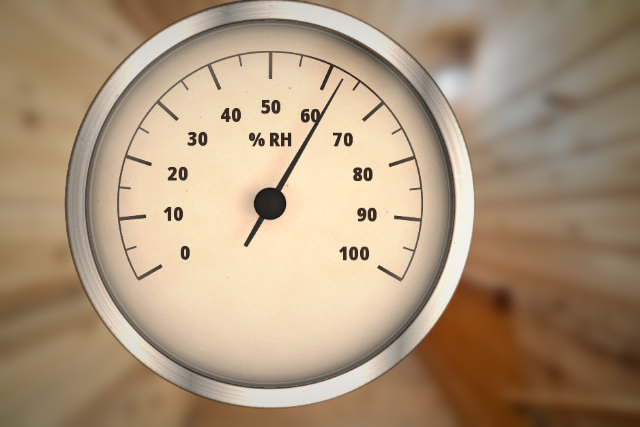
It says 62.5 %
